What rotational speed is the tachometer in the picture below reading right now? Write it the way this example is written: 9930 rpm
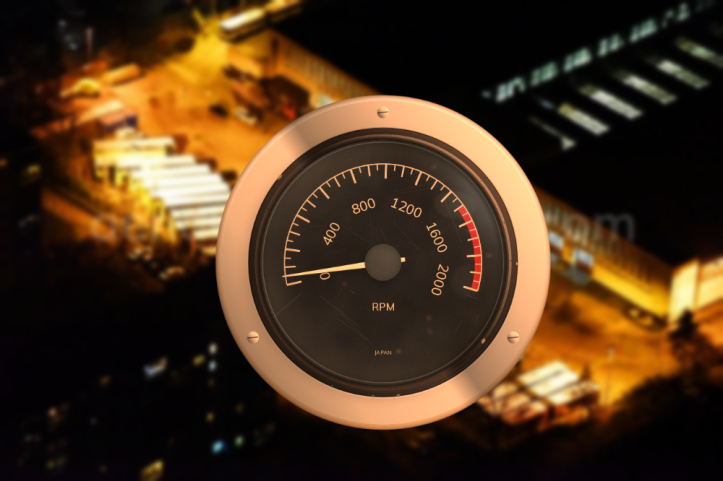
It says 50 rpm
